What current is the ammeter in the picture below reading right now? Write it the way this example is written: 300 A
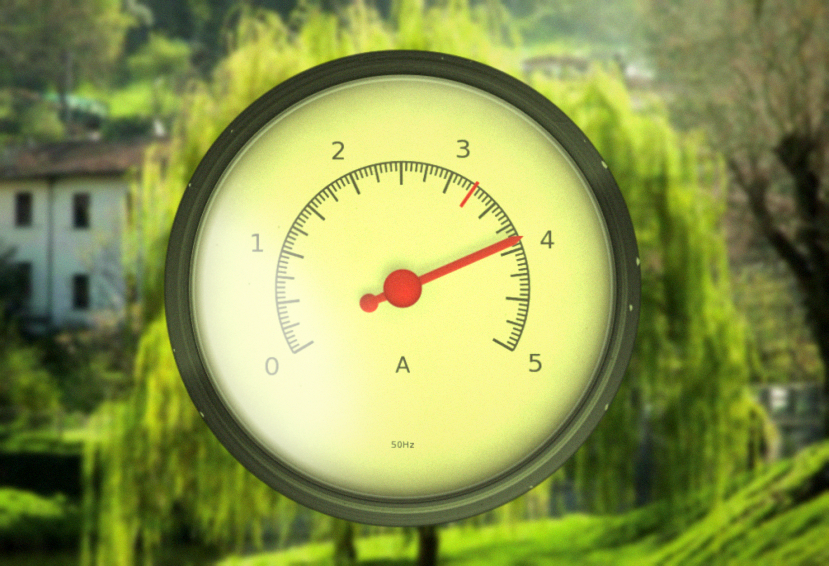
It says 3.9 A
